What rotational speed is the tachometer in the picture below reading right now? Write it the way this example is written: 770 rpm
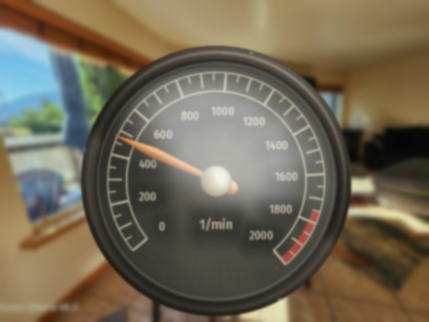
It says 475 rpm
